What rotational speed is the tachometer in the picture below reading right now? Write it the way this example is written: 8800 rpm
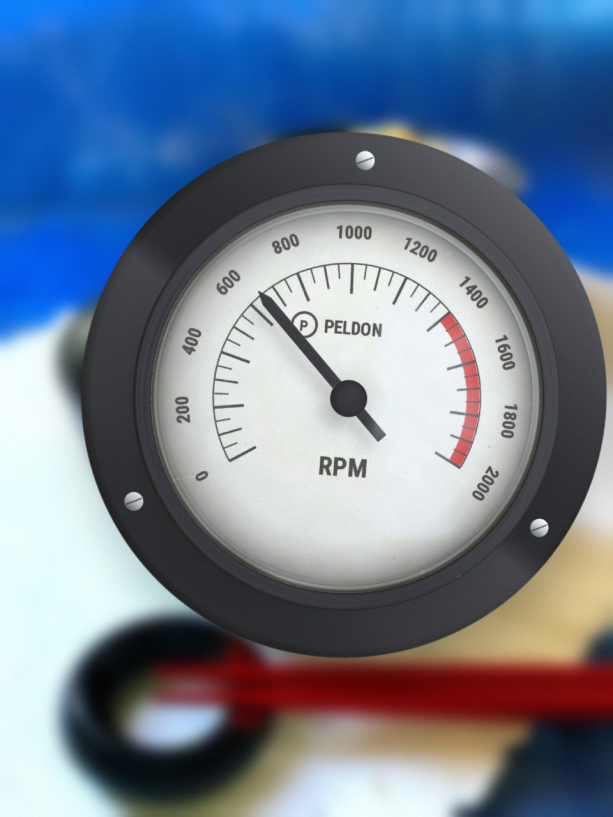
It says 650 rpm
